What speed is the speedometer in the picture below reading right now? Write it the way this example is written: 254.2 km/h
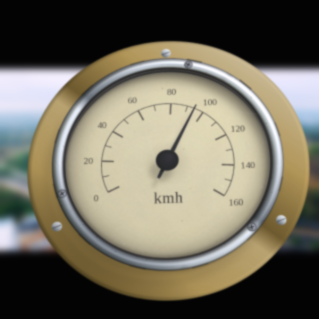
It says 95 km/h
